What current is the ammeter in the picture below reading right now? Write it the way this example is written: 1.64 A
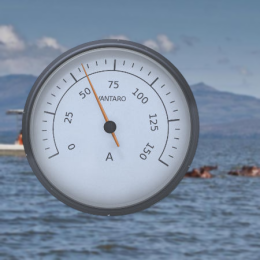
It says 57.5 A
